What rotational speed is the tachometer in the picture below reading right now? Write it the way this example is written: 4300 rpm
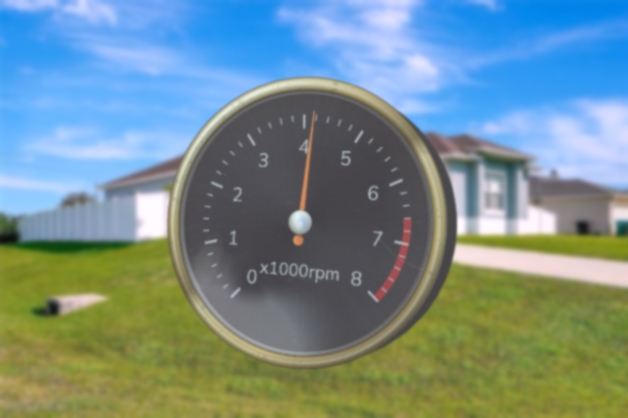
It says 4200 rpm
